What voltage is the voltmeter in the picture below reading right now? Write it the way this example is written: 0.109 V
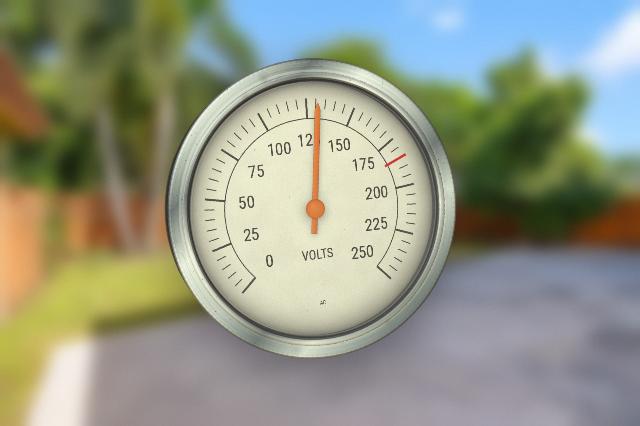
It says 130 V
